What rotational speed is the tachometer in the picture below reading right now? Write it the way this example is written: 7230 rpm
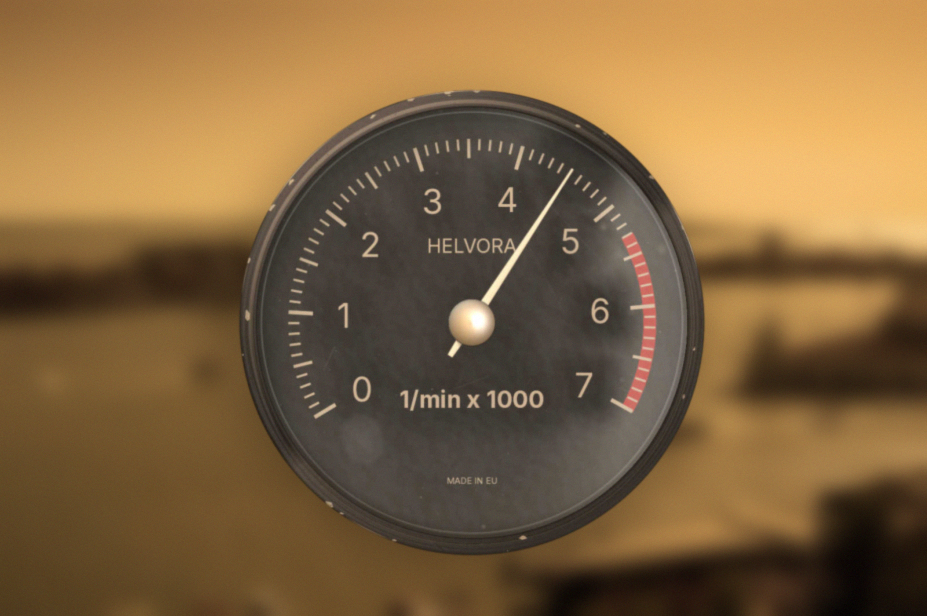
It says 4500 rpm
